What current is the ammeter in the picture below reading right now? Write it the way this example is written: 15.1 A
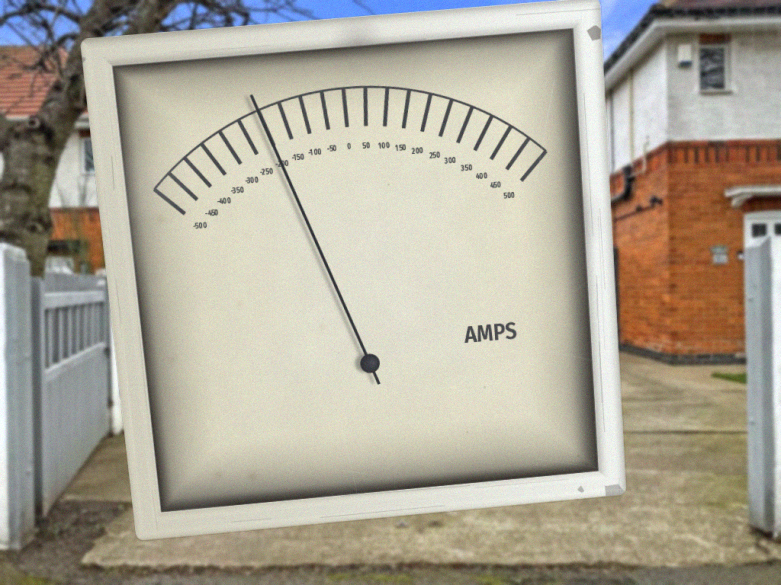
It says -200 A
